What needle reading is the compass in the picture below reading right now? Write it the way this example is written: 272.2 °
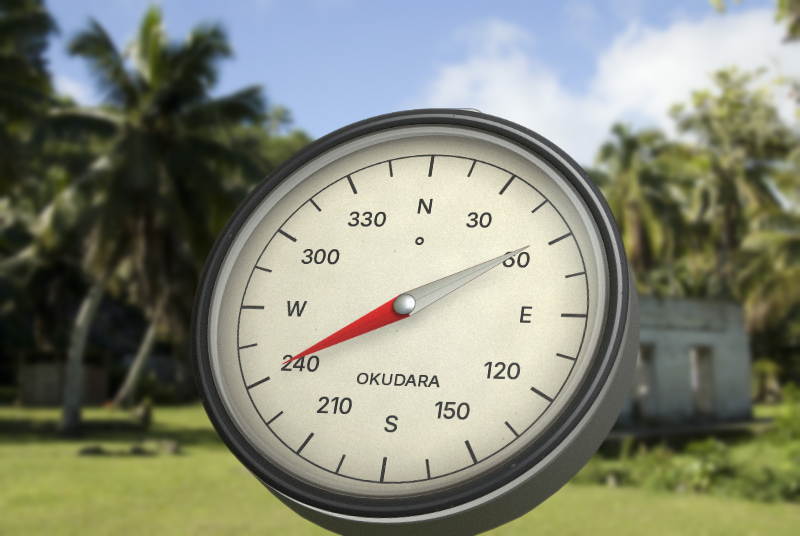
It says 240 °
